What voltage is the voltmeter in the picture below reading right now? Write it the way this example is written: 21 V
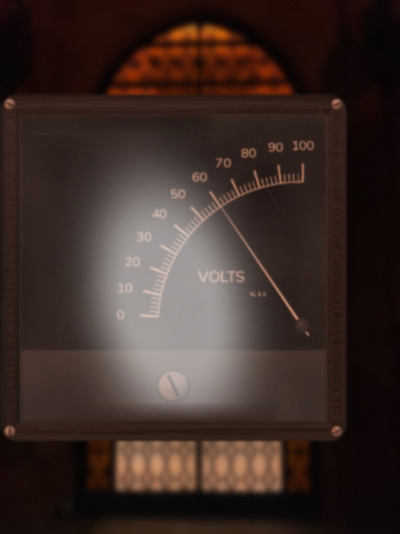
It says 60 V
